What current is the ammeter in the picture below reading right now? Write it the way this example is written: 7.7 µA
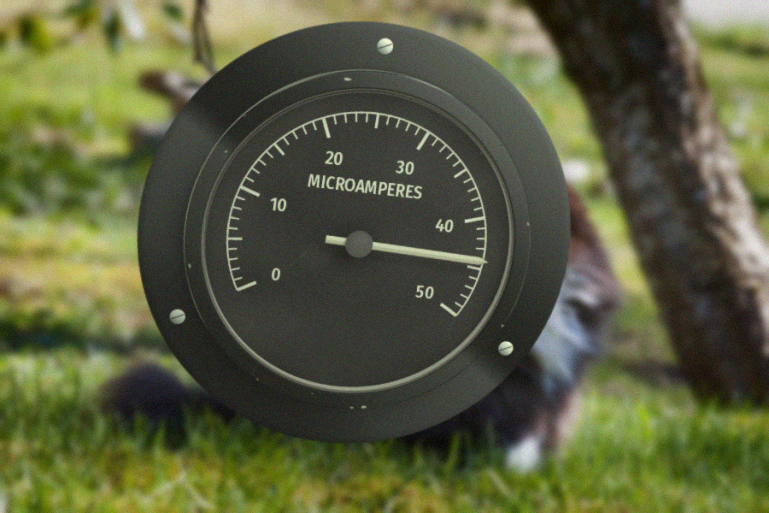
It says 44 µA
